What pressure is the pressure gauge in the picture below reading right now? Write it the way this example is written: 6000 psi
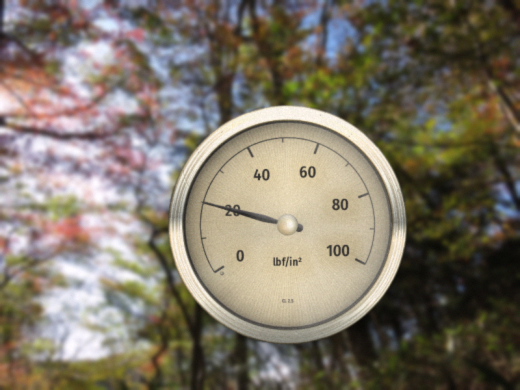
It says 20 psi
